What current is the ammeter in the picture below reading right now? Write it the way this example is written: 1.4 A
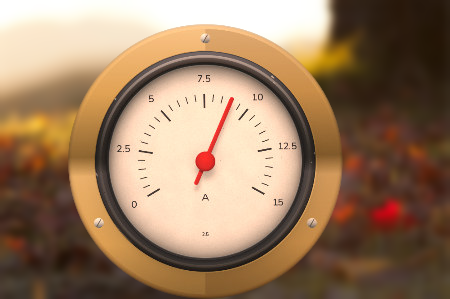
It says 9 A
